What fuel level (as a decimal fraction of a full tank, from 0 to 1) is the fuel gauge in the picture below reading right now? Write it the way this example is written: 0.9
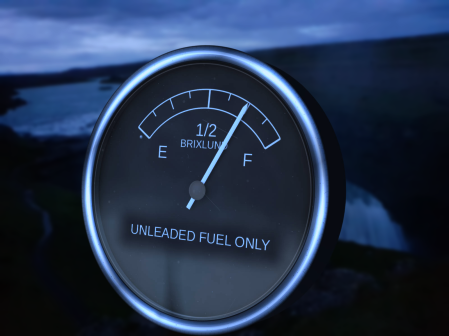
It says 0.75
